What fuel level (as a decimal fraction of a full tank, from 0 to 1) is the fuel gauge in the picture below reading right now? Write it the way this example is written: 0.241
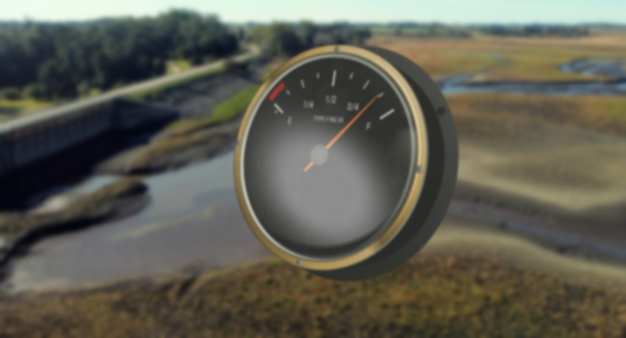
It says 0.875
